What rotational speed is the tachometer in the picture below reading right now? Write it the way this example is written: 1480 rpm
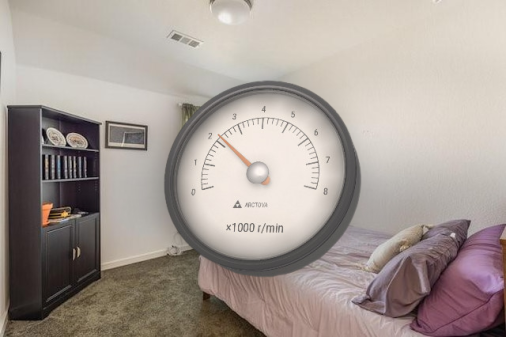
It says 2200 rpm
